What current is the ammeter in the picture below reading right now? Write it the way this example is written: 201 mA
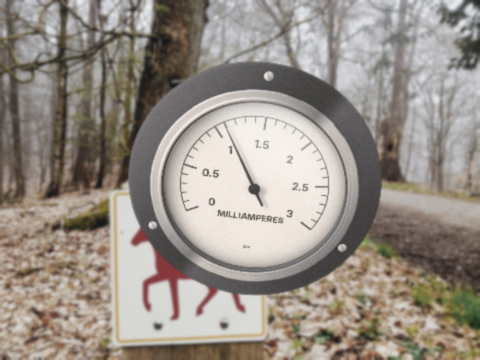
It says 1.1 mA
